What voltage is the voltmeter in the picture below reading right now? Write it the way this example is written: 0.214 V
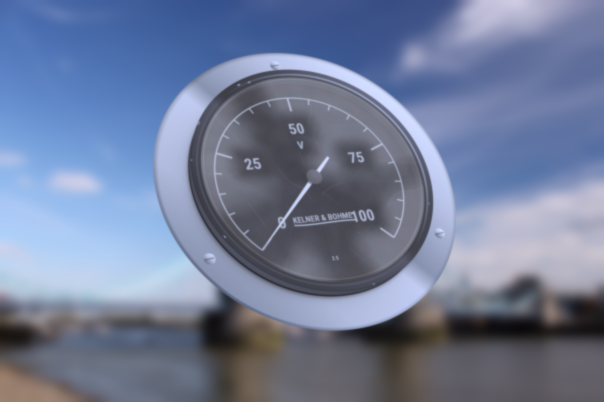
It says 0 V
